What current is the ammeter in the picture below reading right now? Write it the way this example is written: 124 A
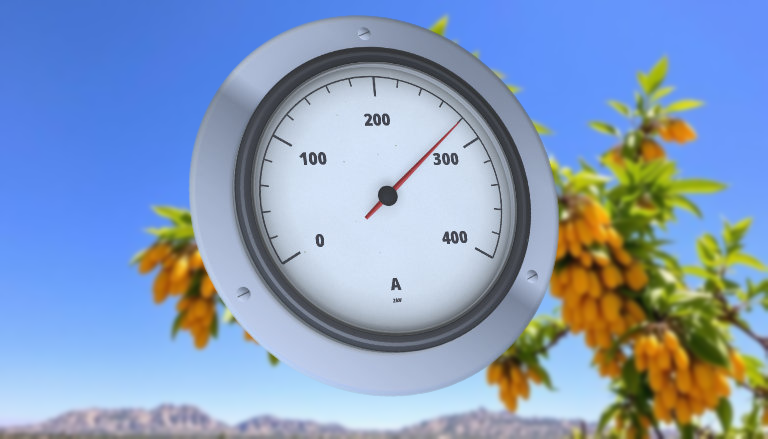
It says 280 A
